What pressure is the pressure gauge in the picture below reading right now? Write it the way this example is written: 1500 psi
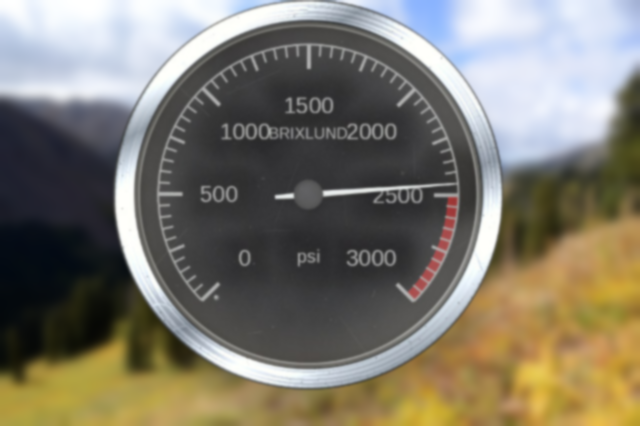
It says 2450 psi
